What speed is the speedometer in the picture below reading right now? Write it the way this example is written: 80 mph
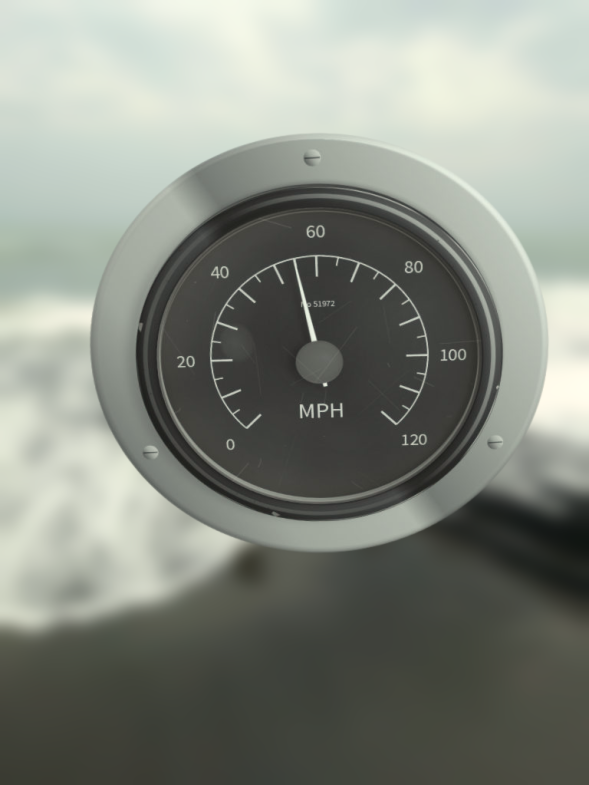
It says 55 mph
